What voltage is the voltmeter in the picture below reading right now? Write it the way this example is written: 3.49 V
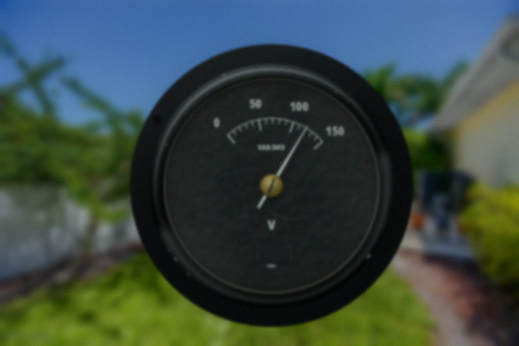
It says 120 V
